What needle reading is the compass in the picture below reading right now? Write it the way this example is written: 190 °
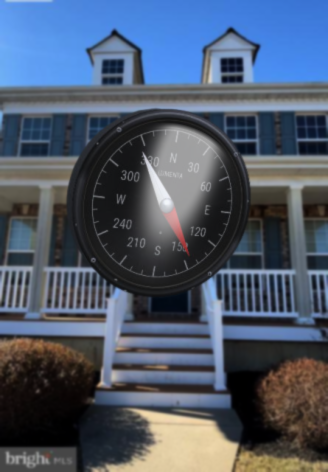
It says 145 °
